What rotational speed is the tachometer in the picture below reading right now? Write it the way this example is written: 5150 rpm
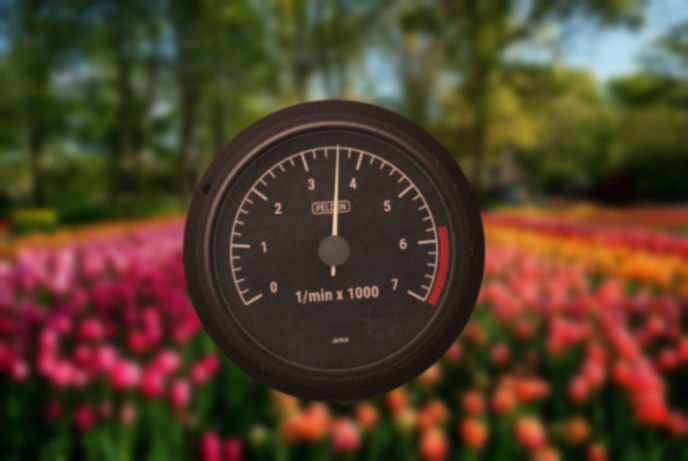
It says 3600 rpm
